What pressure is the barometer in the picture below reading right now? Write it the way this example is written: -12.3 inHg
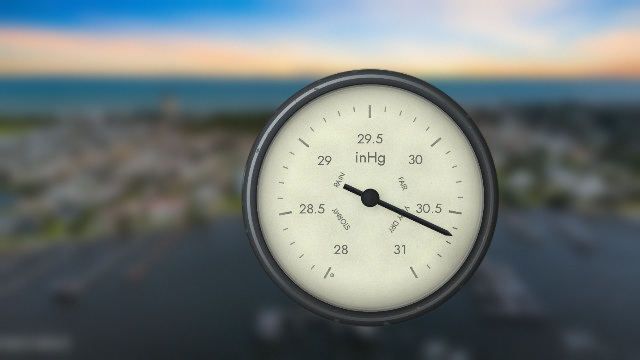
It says 30.65 inHg
